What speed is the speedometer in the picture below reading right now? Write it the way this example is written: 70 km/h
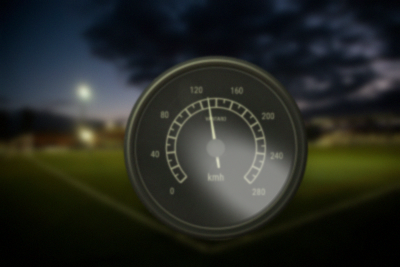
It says 130 km/h
